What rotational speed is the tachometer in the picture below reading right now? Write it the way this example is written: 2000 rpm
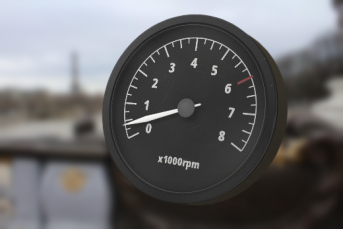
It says 375 rpm
